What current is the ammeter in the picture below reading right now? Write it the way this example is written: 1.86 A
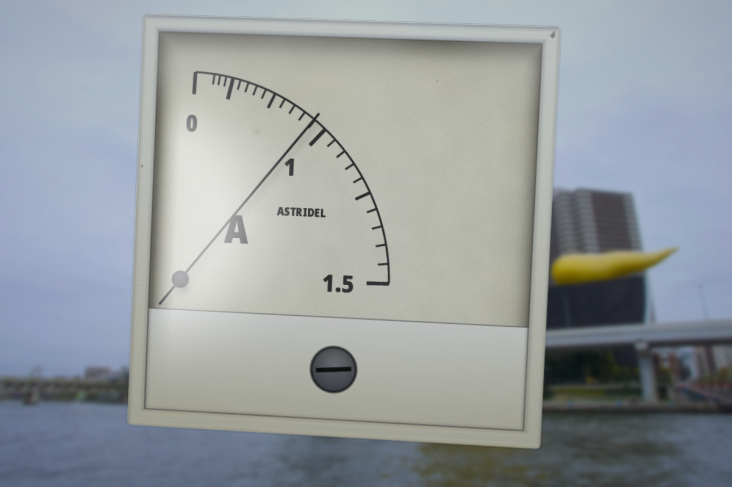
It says 0.95 A
